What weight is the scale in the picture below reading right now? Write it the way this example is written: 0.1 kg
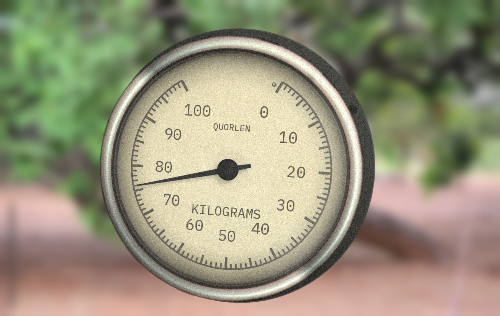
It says 76 kg
